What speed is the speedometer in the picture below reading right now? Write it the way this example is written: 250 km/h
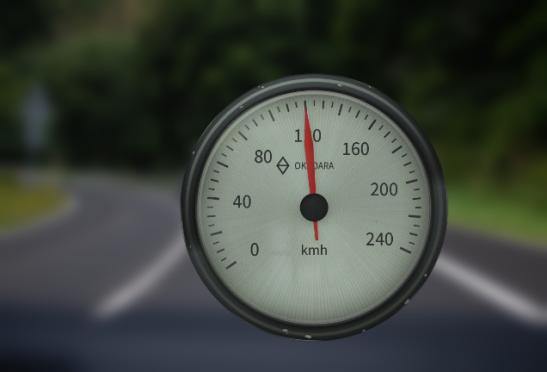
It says 120 km/h
